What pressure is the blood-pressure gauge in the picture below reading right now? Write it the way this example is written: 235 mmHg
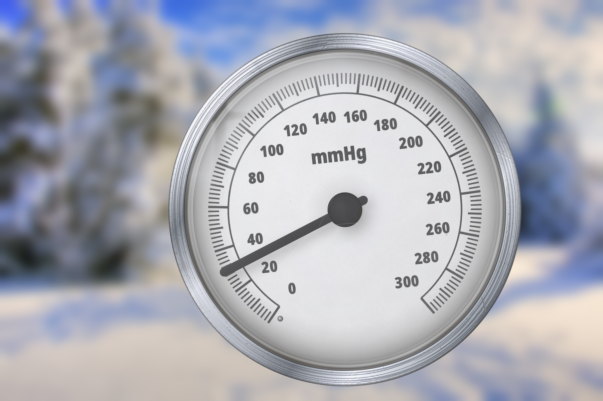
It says 30 mmHg
